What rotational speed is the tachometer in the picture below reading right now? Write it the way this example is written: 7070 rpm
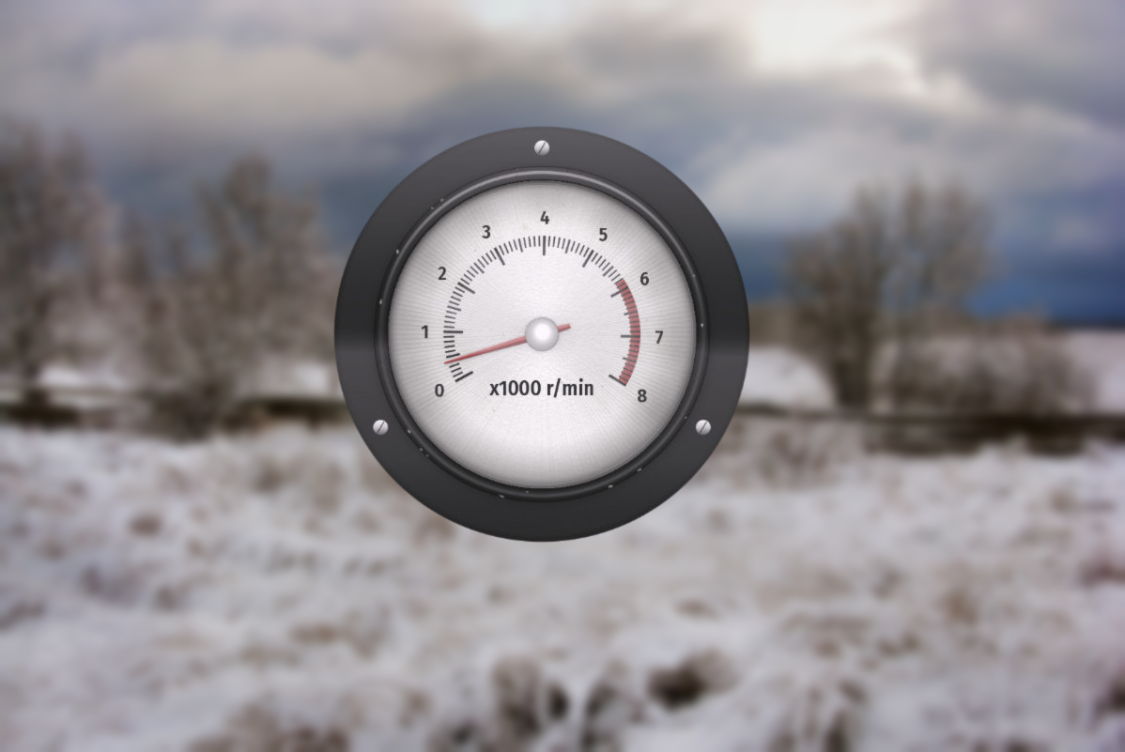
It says 400 rpm
